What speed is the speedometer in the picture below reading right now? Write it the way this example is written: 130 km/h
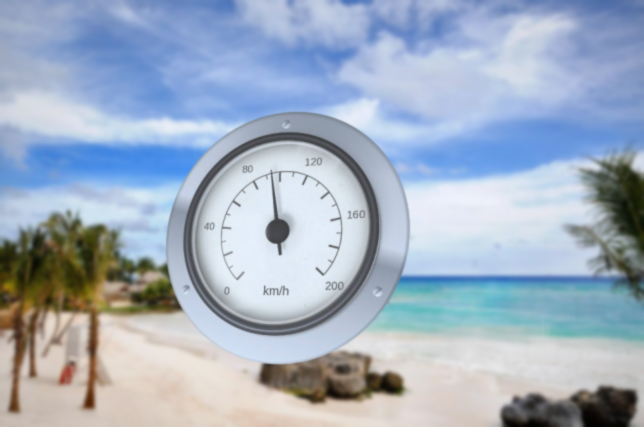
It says 95 km/h
